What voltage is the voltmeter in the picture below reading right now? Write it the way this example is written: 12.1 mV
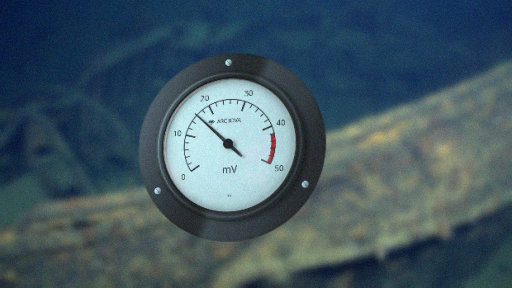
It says 16 mV
